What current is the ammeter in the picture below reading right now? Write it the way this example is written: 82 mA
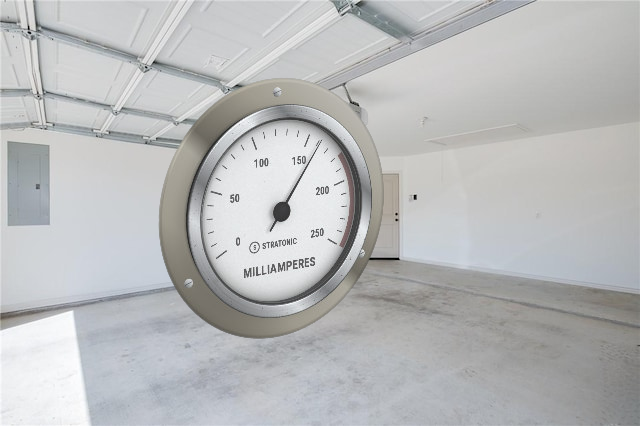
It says 160 mA
